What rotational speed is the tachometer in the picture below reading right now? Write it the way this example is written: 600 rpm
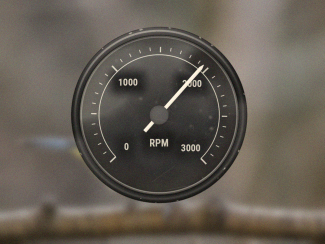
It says 1950 rpm
